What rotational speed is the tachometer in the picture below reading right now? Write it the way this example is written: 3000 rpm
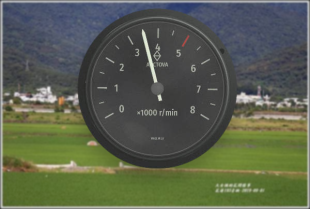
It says 3500 rpm
